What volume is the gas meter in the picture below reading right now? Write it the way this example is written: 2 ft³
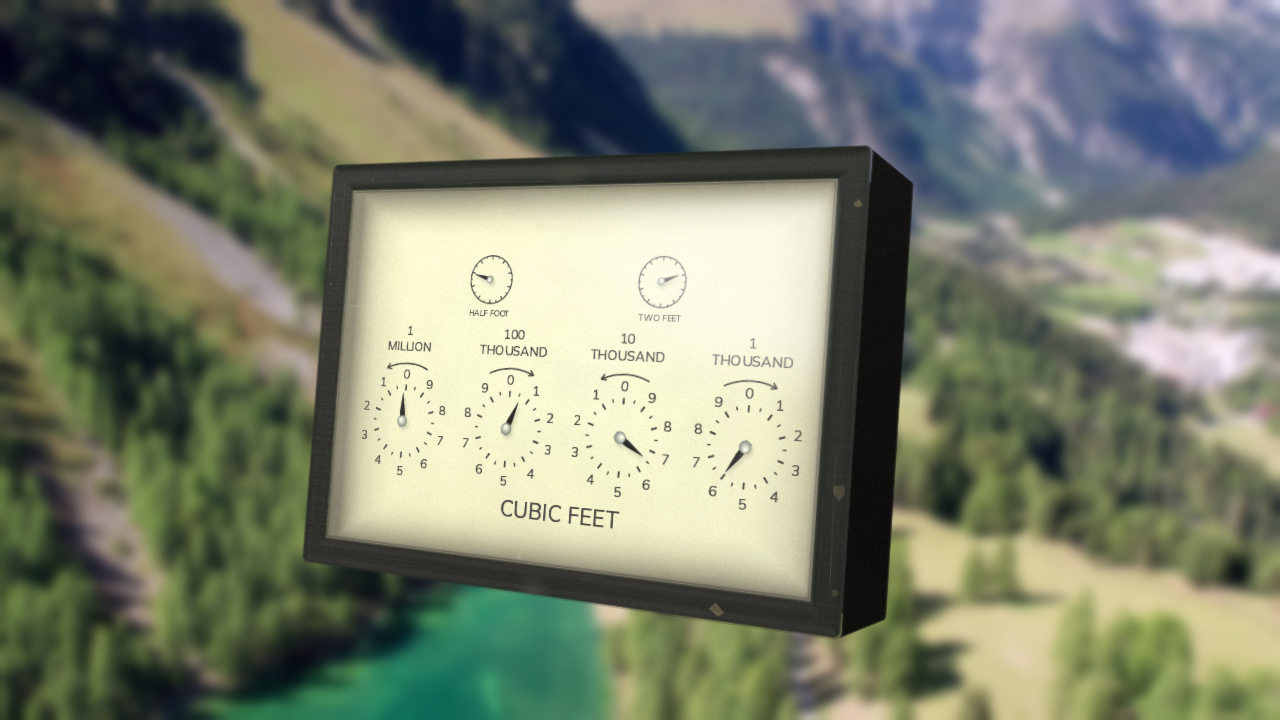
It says 6600 ft³
